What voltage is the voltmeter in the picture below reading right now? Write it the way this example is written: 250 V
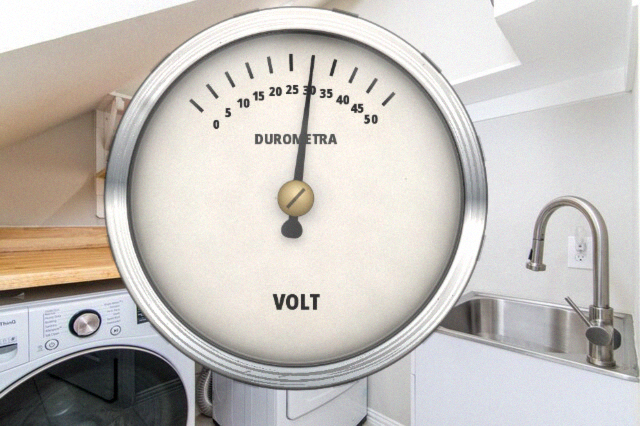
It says 30 V
